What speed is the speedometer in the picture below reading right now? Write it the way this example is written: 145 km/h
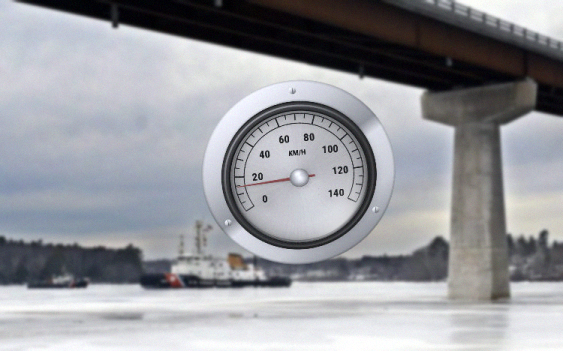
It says 15 km/h
